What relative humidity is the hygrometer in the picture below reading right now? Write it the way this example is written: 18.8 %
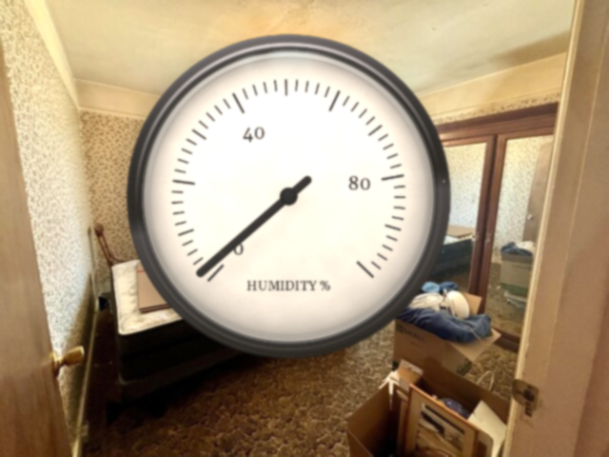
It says 2 %
